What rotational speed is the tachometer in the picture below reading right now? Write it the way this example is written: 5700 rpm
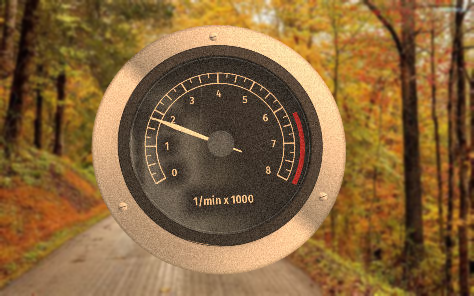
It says 1750 rpm
